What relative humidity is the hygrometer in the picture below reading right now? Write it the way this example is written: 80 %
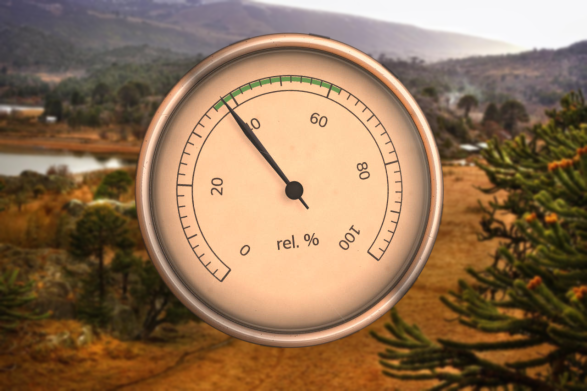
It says 38 %
